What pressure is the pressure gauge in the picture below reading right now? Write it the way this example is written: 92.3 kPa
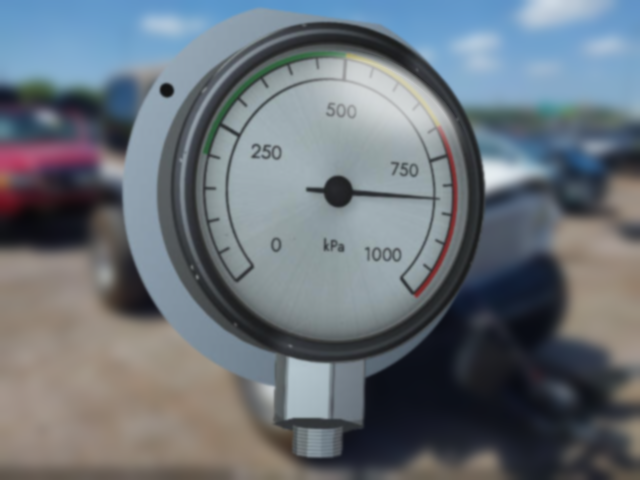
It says 825 kPa
